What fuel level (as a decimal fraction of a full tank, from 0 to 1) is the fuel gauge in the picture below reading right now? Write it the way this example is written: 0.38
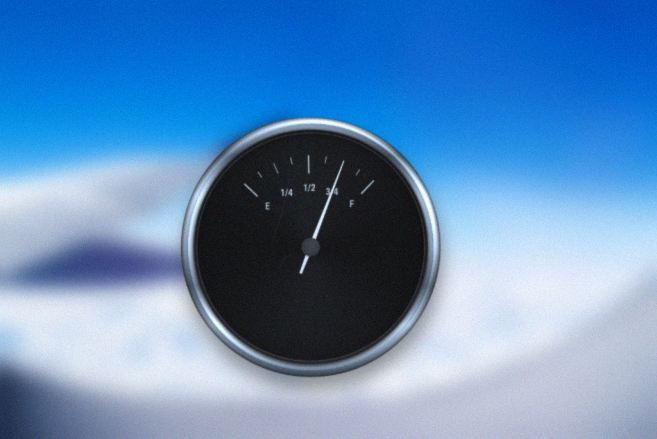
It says 0.75
